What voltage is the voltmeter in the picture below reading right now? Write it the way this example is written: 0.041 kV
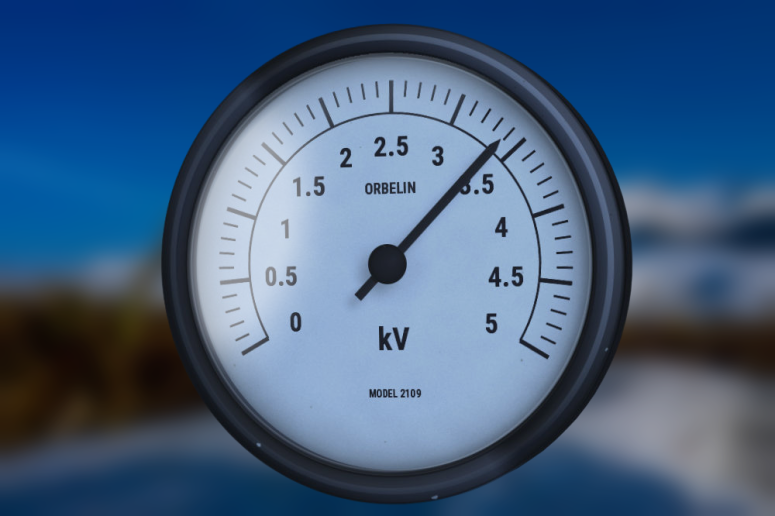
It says 3.4 kV
